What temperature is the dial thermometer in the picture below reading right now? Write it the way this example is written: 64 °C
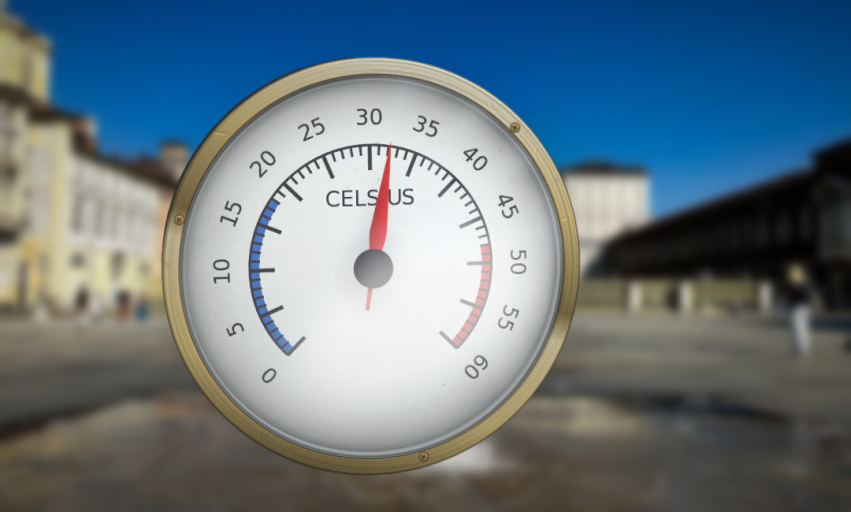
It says 32 °C
